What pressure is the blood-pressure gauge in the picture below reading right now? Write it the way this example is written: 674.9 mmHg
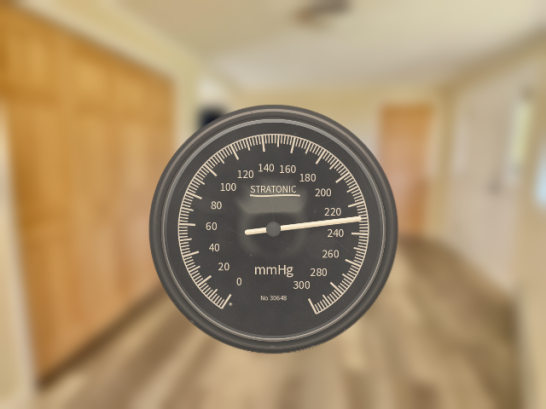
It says 230 mmHg
